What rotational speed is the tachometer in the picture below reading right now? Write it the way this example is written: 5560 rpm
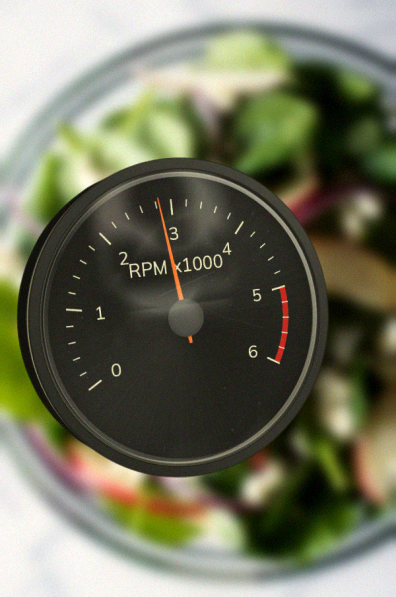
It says 2800 rpm
